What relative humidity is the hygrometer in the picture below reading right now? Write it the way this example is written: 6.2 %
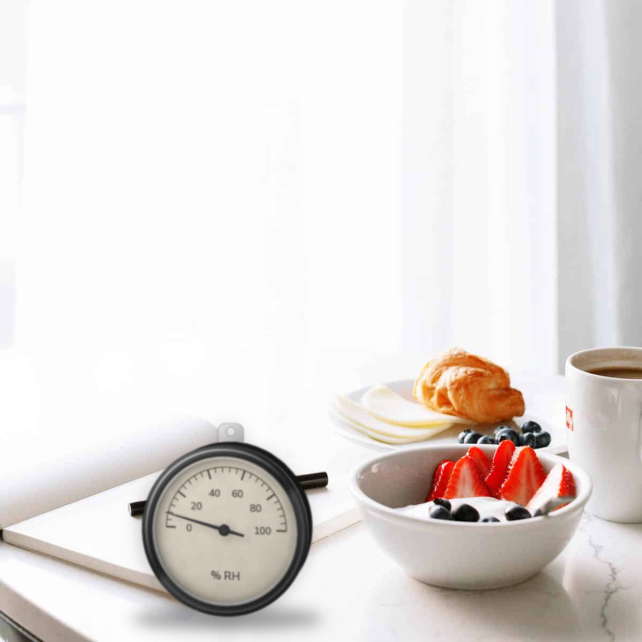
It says 8 %
